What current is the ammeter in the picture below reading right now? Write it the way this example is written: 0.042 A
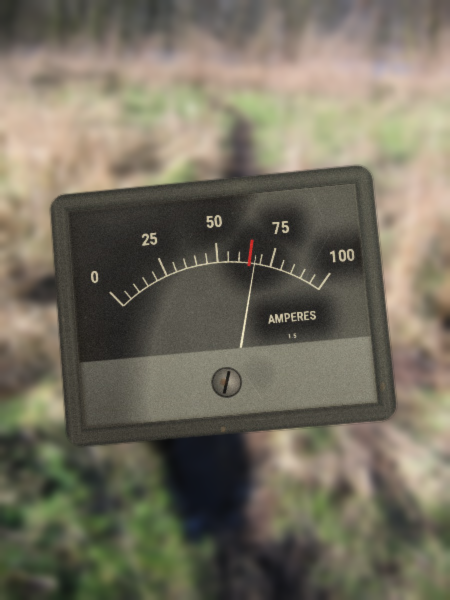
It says 67.5 A
